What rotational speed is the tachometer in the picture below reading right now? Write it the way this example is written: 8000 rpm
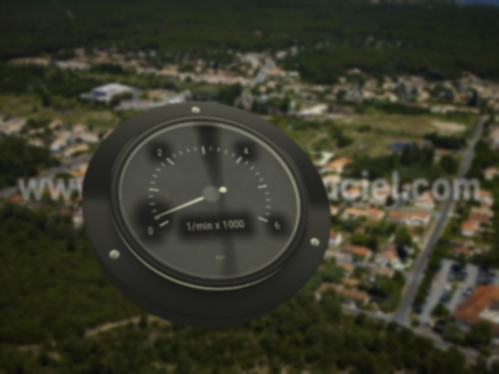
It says 200 rpm
